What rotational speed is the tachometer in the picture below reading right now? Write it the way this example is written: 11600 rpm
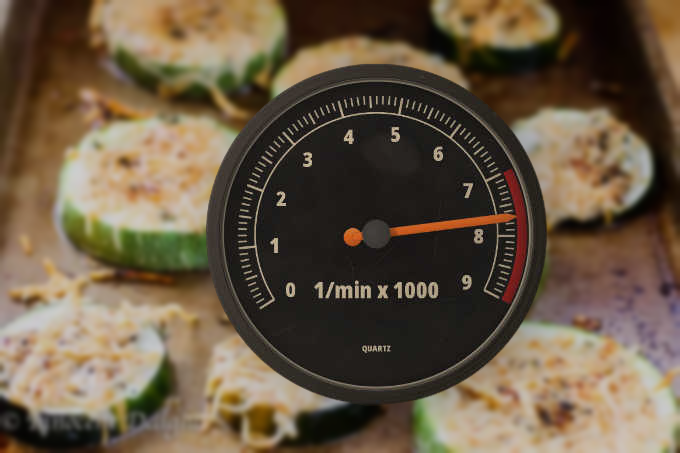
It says 7700 rpm
